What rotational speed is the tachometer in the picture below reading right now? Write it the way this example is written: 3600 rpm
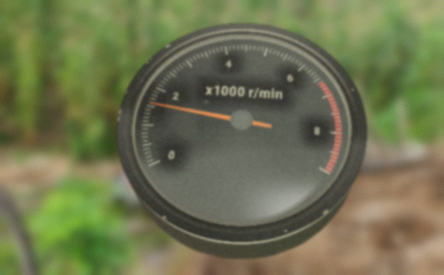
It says 1500 rpm
